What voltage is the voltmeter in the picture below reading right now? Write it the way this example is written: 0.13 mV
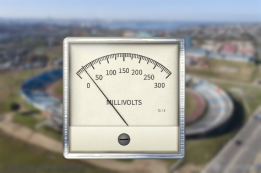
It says 25 mV
